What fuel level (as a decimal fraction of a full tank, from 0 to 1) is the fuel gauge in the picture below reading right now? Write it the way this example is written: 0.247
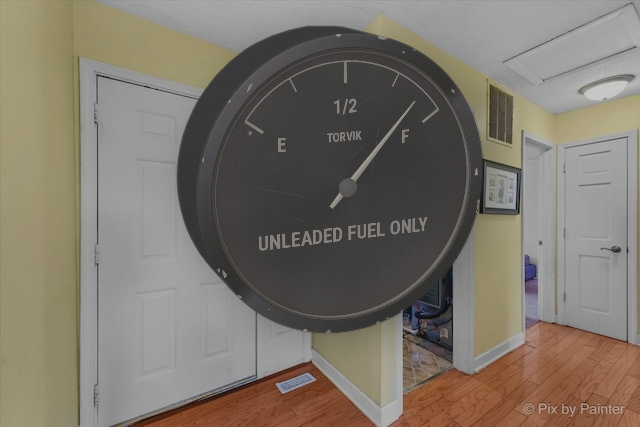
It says 0.875
